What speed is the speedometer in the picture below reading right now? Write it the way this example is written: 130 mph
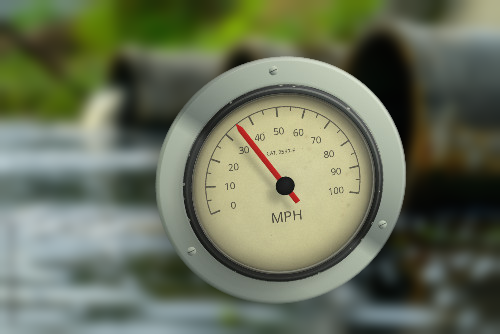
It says 35 mph
